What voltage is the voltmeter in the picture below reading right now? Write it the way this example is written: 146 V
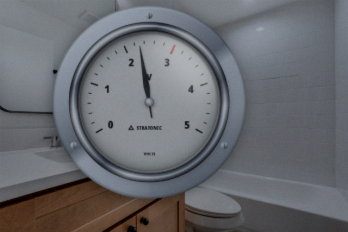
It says 2.3 V
